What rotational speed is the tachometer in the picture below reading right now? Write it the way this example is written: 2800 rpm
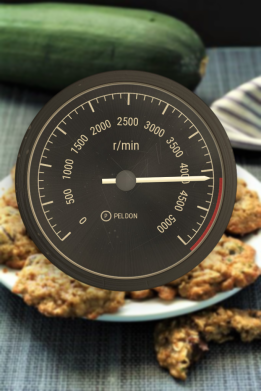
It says 4100 rpm
